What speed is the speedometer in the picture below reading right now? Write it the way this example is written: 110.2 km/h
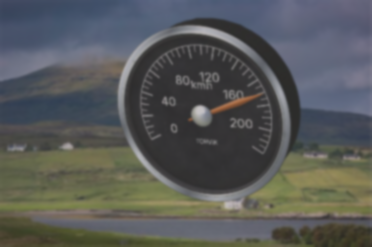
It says 170 km/h
